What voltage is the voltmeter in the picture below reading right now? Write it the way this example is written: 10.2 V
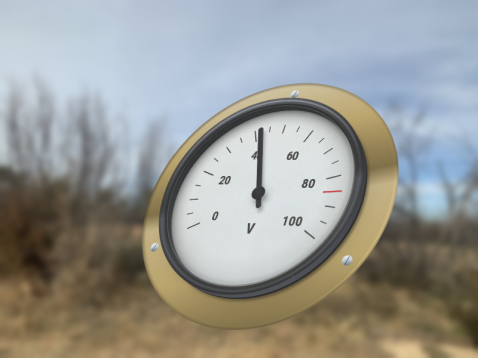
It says 42.5 V
